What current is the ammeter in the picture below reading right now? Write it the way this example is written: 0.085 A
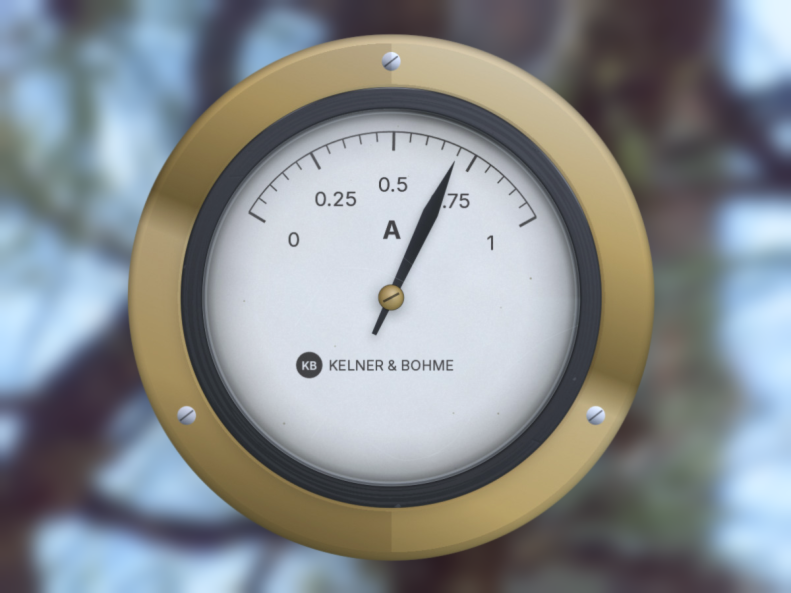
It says 0.7 A
